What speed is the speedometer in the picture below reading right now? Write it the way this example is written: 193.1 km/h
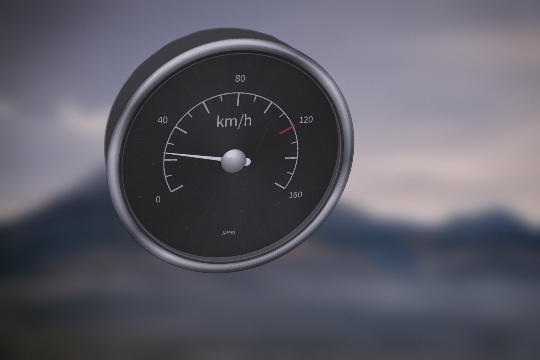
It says 25 km/h
